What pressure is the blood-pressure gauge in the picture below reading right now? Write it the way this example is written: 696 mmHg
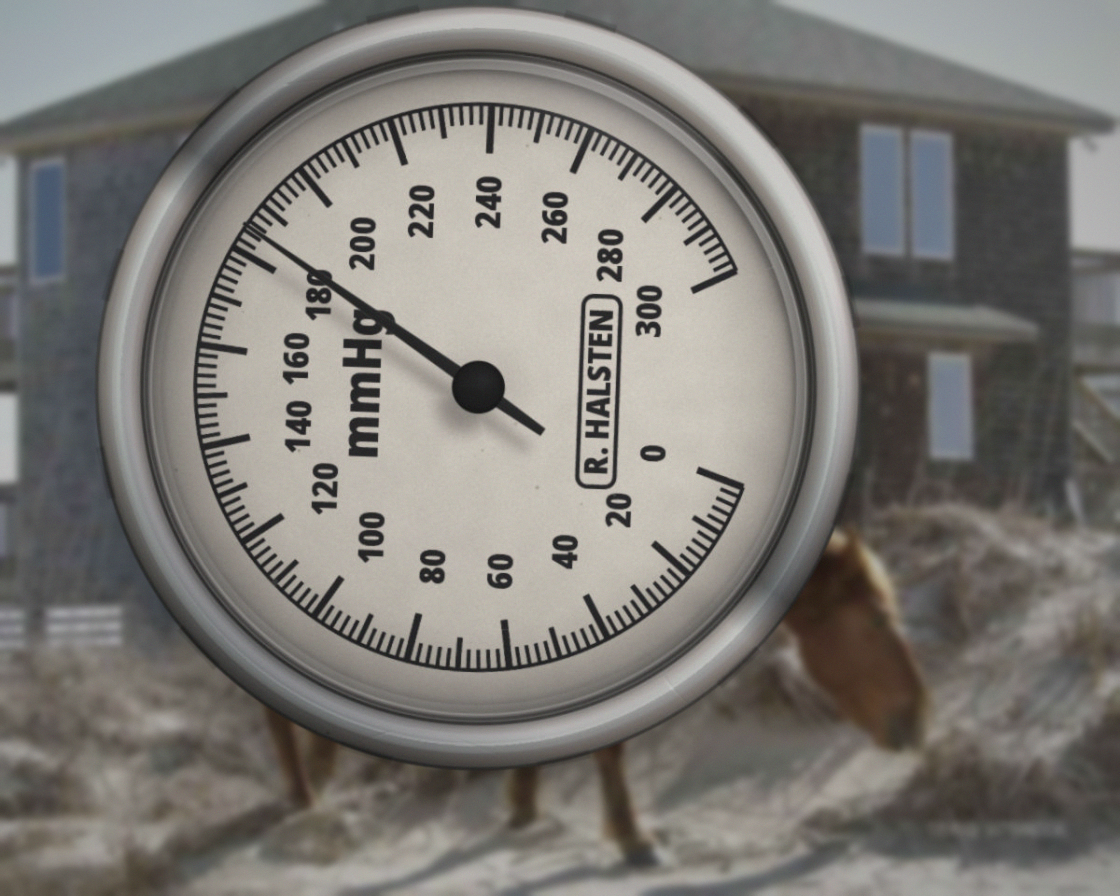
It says 185 mmHg
